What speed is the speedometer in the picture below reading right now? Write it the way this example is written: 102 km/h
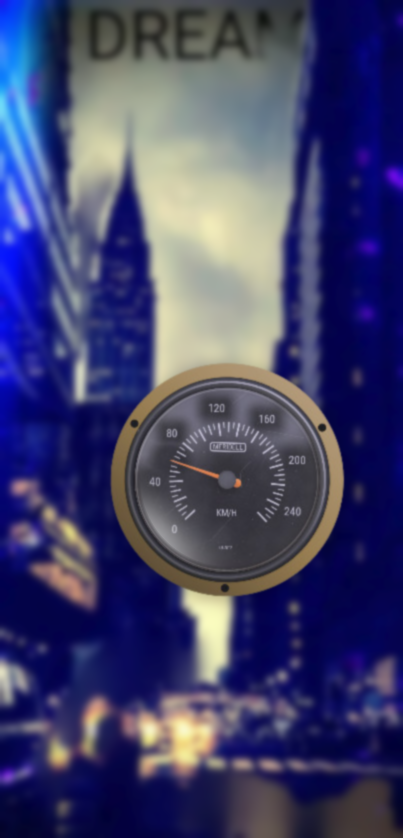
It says 60 km/h
